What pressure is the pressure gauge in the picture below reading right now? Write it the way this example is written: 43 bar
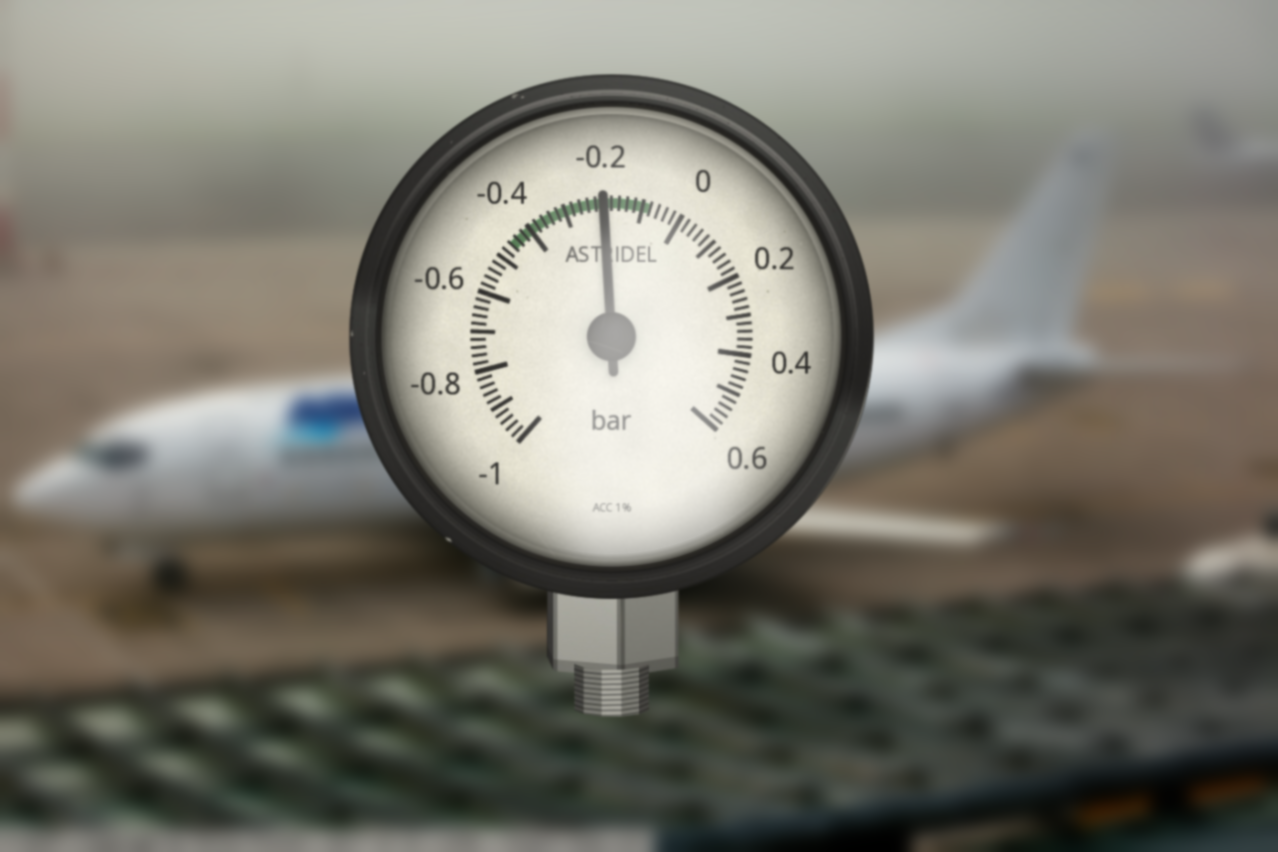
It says -0.2 bar
